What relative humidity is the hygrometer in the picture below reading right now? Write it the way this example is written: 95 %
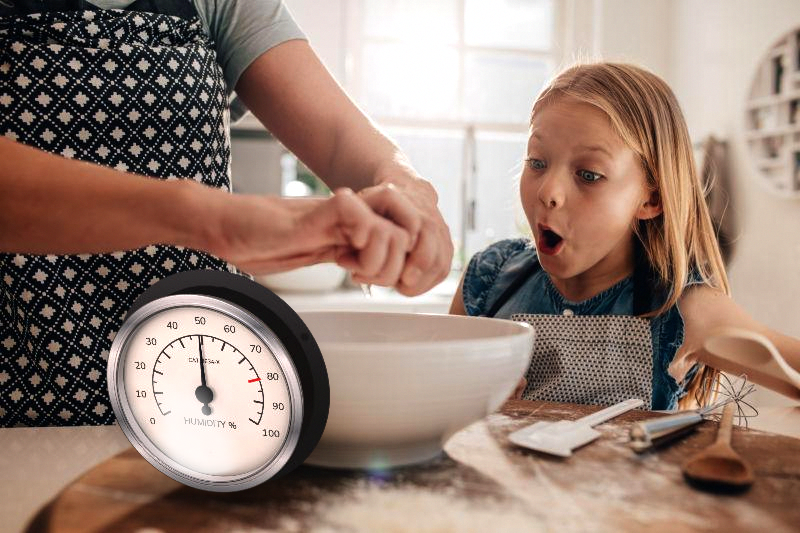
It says 50 %
